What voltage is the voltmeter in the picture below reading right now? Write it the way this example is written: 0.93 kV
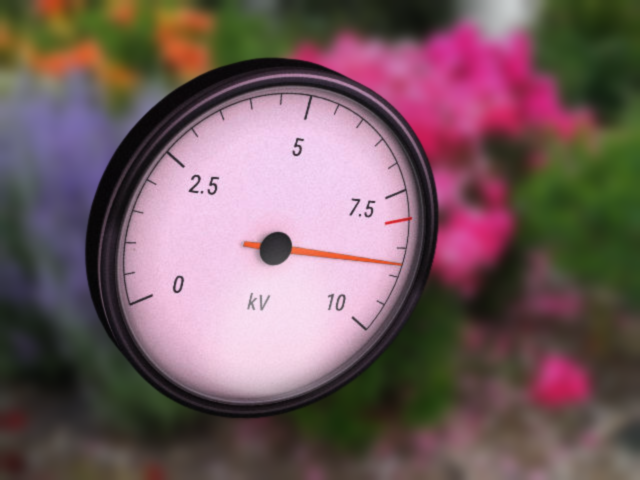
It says 8.75 kV
